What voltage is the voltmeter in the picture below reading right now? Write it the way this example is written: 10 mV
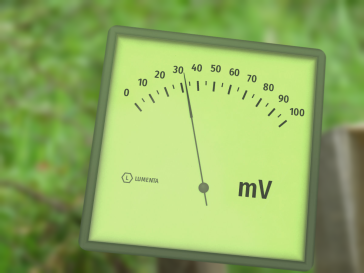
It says 32.5 mV
